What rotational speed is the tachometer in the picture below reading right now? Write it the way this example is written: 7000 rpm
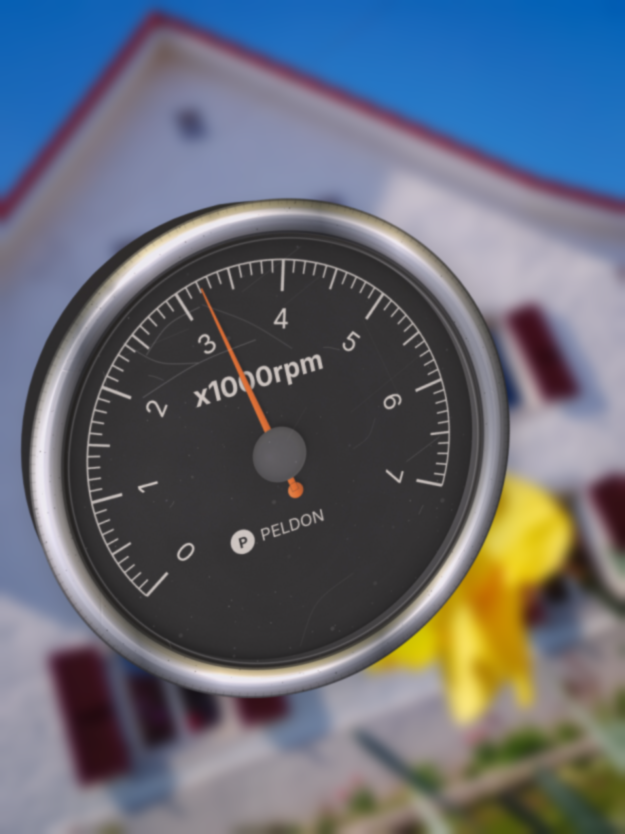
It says 3200 rpm
